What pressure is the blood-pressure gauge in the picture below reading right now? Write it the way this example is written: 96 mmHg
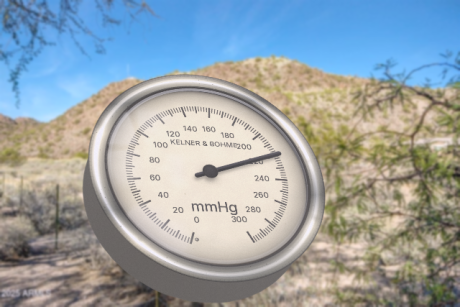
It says 220 mmHg
